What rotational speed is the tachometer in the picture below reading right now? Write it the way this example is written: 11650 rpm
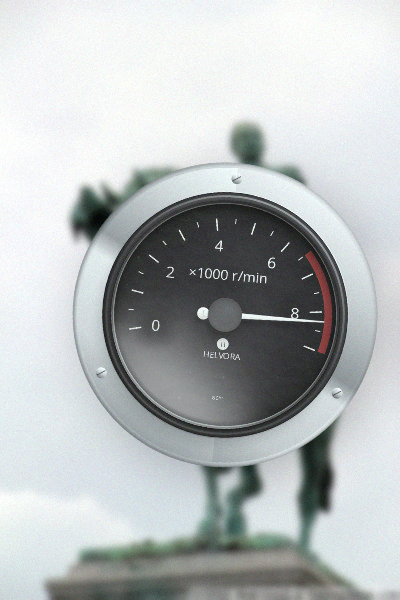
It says 8250 rpm
